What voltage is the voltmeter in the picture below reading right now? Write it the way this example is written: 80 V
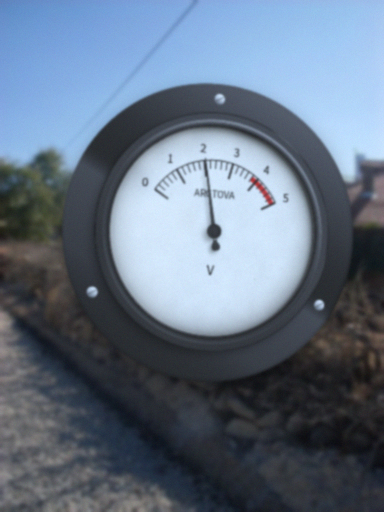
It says 2 V
